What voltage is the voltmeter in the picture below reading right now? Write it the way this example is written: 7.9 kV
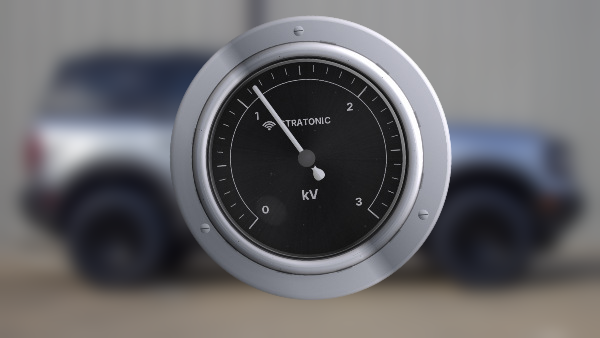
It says 1.15 kV
